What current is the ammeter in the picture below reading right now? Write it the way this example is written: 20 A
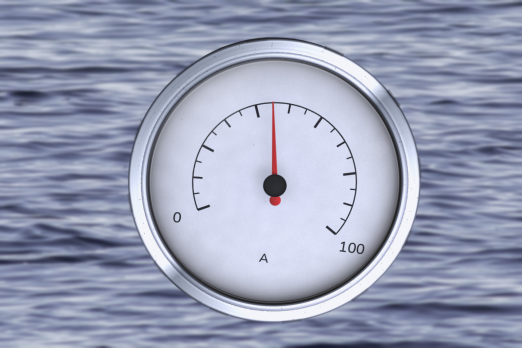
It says 45 A
